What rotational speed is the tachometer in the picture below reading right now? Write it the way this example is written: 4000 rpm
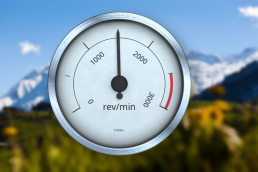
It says 1500 rpm
